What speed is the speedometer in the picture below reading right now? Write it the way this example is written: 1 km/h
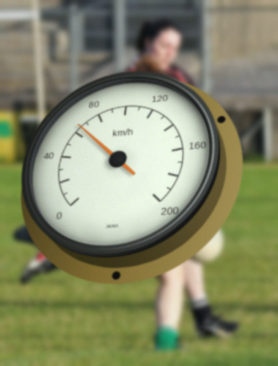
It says 65 km/h
